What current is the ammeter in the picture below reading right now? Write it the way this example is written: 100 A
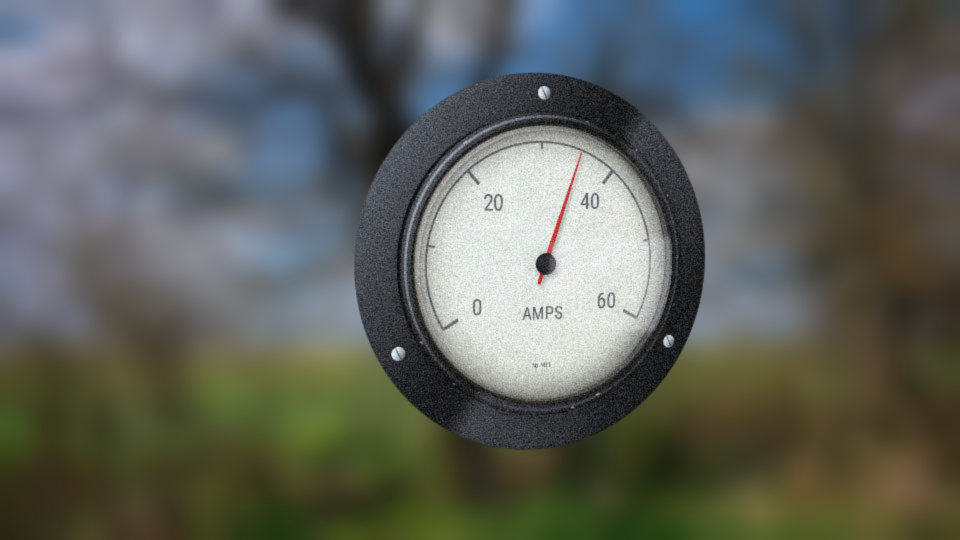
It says 35 A
